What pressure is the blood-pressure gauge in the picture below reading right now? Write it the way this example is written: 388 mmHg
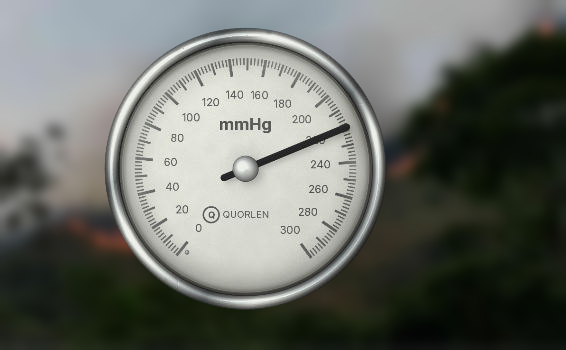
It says 220 mmHg
